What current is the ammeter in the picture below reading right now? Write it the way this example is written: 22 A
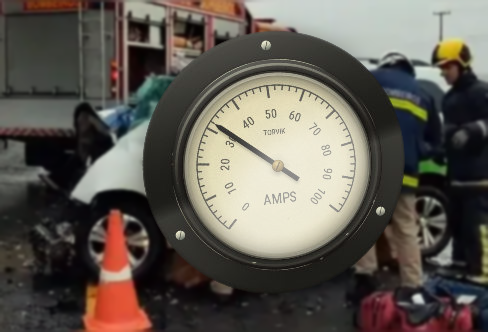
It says 32 A
